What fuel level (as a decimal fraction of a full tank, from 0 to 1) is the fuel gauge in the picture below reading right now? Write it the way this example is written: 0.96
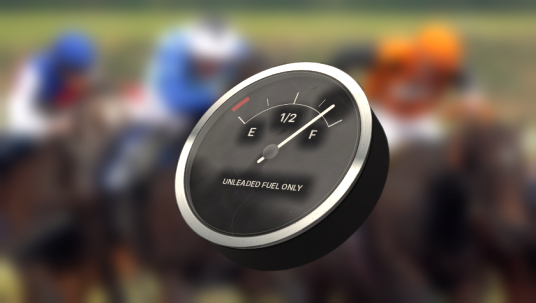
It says 0.875
